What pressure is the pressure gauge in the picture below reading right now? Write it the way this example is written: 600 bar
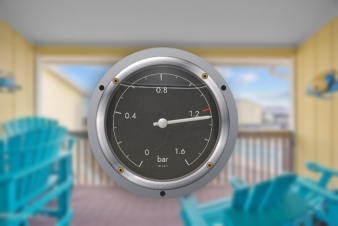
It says 1.25 bar
